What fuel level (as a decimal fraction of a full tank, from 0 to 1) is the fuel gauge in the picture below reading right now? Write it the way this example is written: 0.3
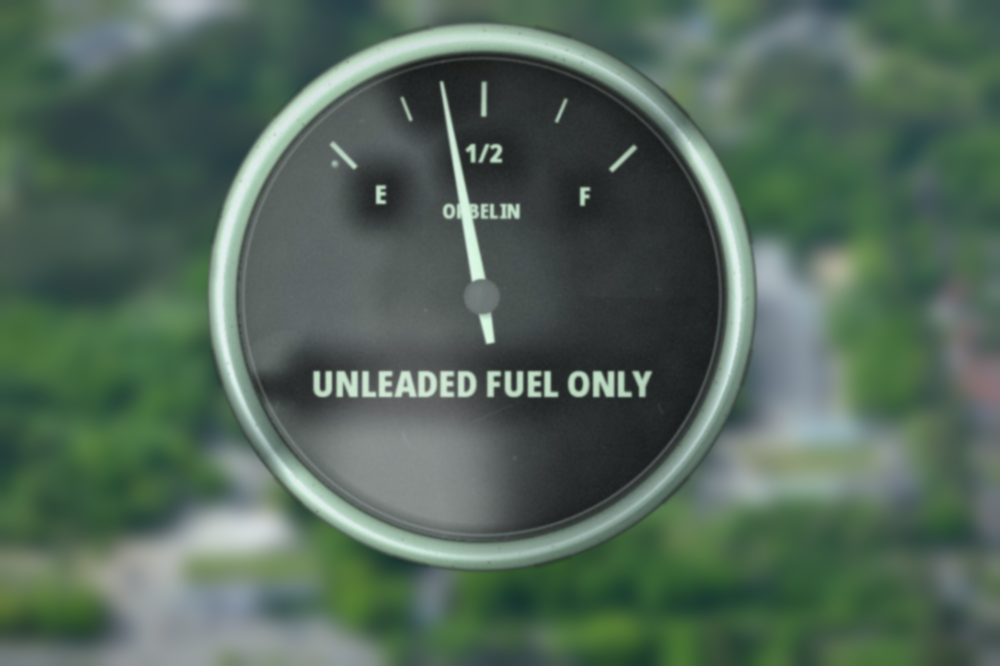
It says 0.375
